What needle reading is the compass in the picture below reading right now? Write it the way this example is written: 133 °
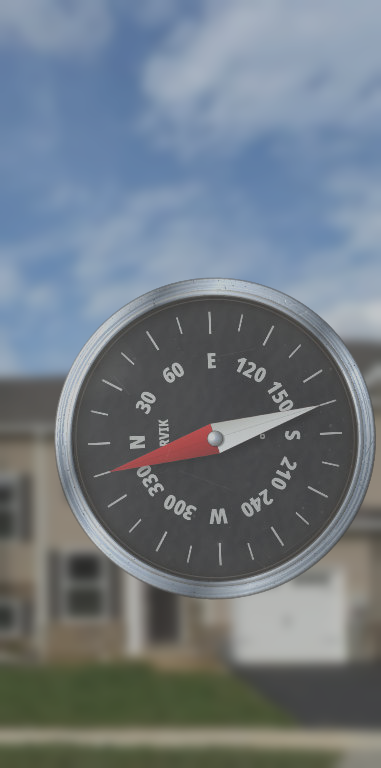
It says 345 °
